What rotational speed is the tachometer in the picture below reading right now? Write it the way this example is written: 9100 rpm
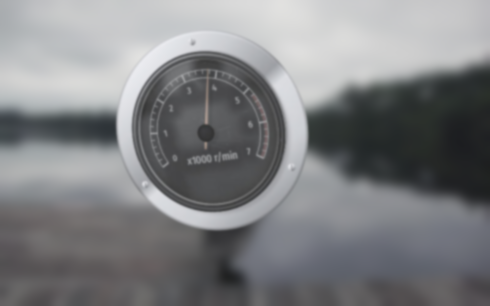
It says 3800 rpm
